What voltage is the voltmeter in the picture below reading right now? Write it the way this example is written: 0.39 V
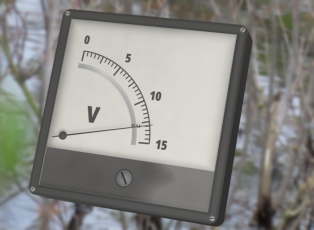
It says 13 V
